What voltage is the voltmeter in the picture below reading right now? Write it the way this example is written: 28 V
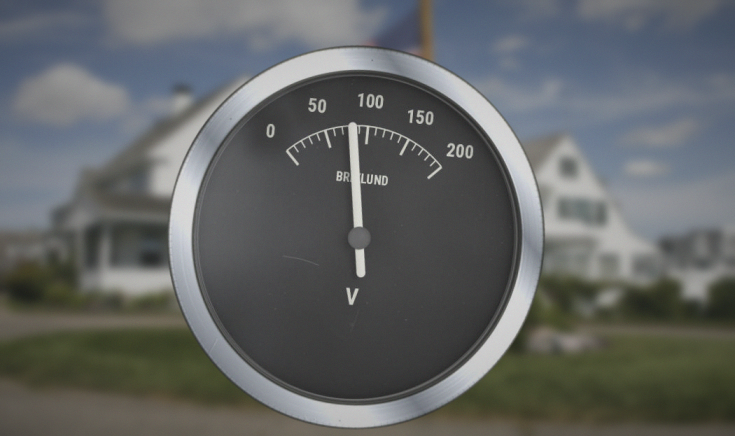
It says 80 V
